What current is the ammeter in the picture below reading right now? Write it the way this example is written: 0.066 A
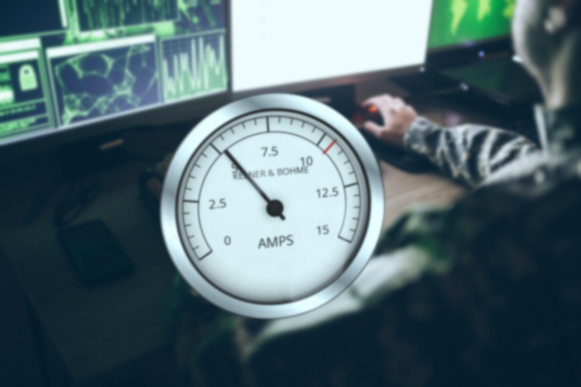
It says 5.25 A
